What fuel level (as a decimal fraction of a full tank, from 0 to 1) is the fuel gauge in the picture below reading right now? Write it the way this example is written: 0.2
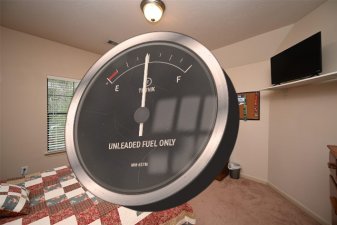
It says 0.5
